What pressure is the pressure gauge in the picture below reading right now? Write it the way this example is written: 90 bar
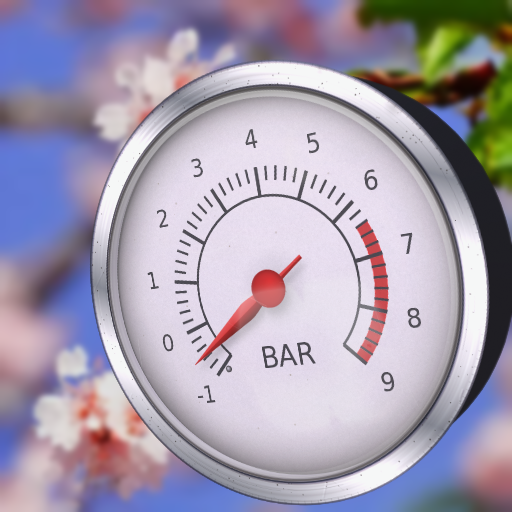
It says -0.6 bar
